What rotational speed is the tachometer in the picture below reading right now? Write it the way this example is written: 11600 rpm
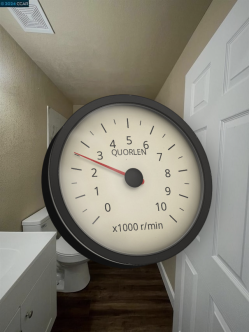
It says 2500 rpm
